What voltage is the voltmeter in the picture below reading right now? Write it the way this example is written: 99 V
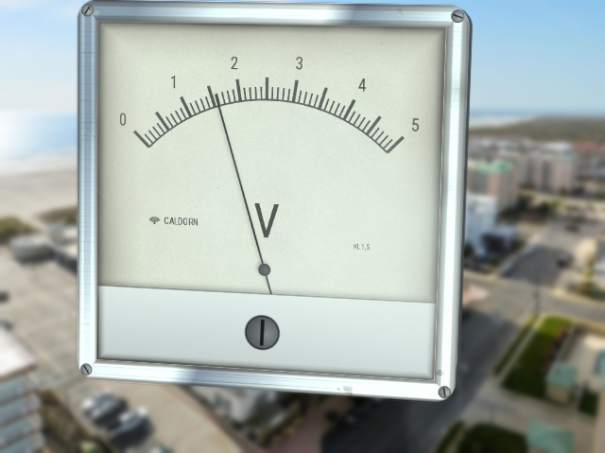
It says 1.6 V
